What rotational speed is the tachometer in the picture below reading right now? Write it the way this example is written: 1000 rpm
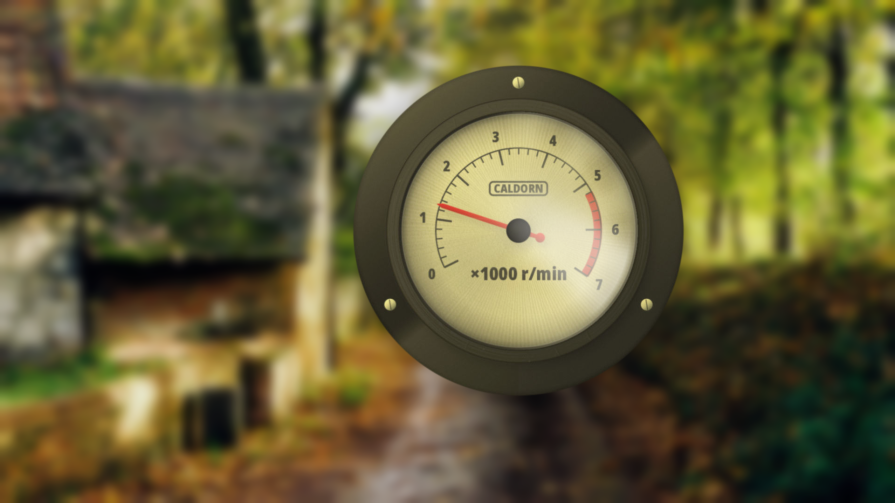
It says 1300 rpm
